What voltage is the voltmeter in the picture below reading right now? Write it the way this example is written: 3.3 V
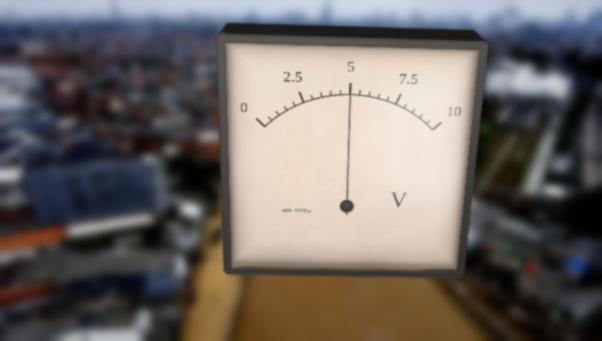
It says 5 V
